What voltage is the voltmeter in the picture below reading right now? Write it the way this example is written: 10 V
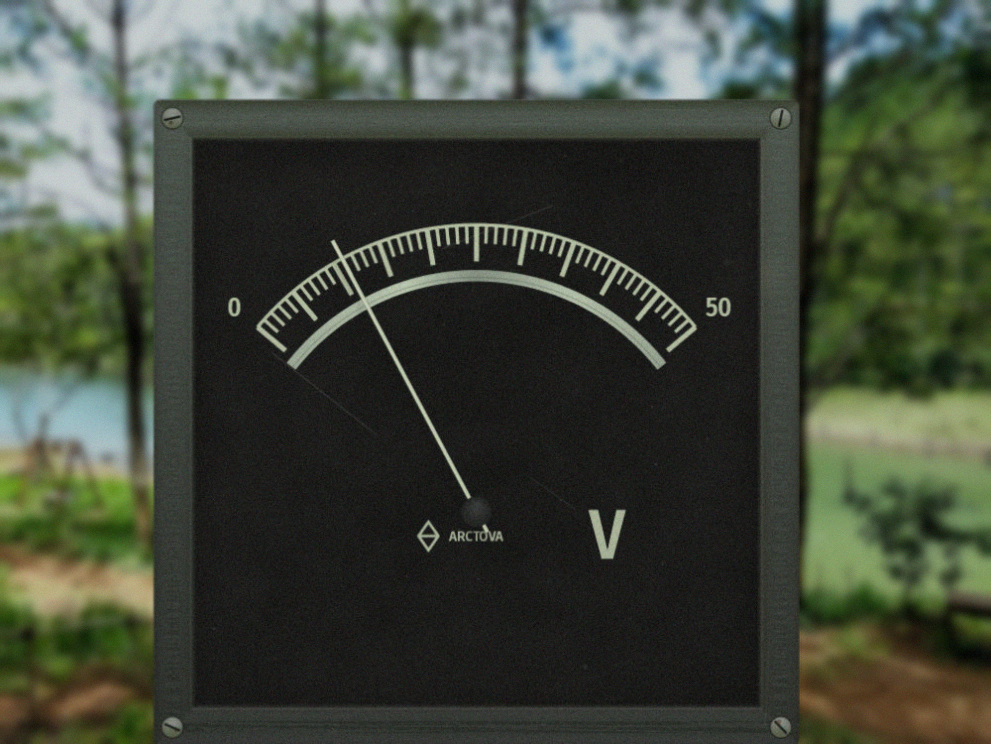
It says 11 V
